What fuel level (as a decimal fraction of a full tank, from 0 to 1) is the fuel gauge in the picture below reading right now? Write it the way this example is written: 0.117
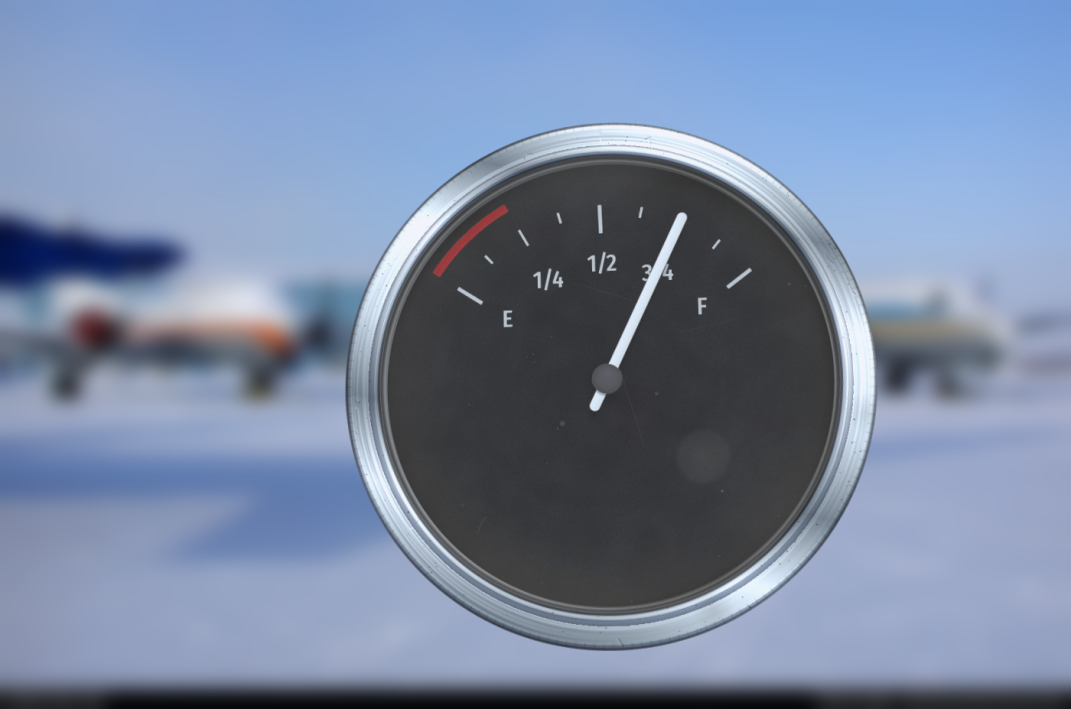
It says 0.75
